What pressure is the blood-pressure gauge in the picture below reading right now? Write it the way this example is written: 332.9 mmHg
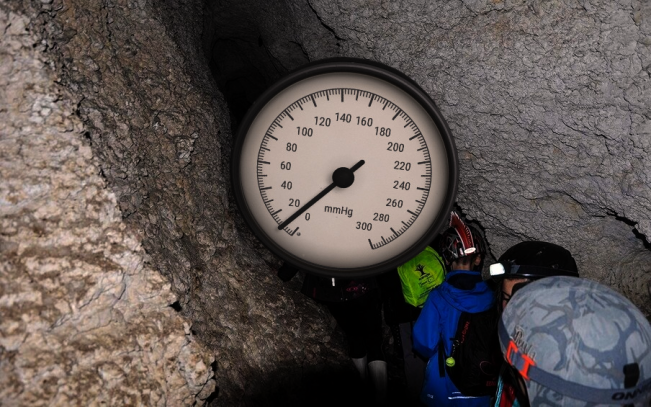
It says 10 mmHg
